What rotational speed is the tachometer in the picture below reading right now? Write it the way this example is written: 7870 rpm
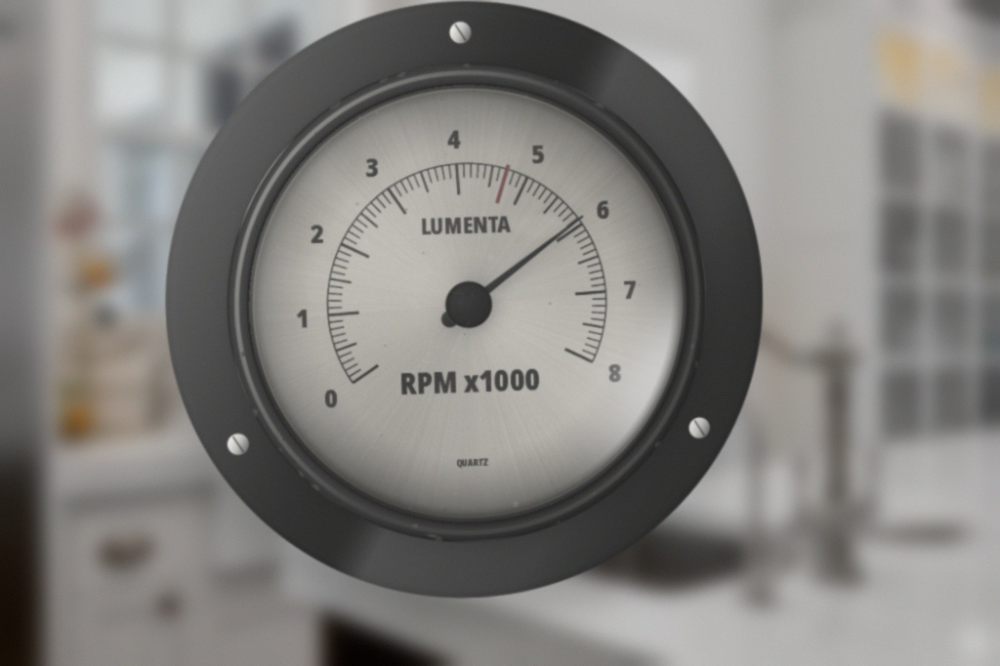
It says 5900 rpm
